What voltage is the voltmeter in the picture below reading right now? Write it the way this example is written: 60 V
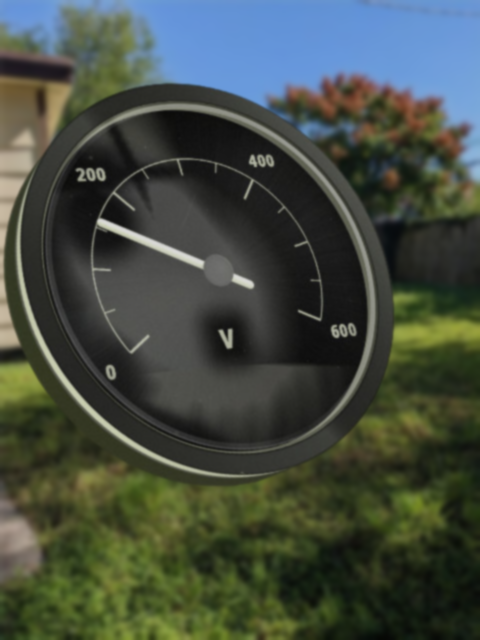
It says 150 V
